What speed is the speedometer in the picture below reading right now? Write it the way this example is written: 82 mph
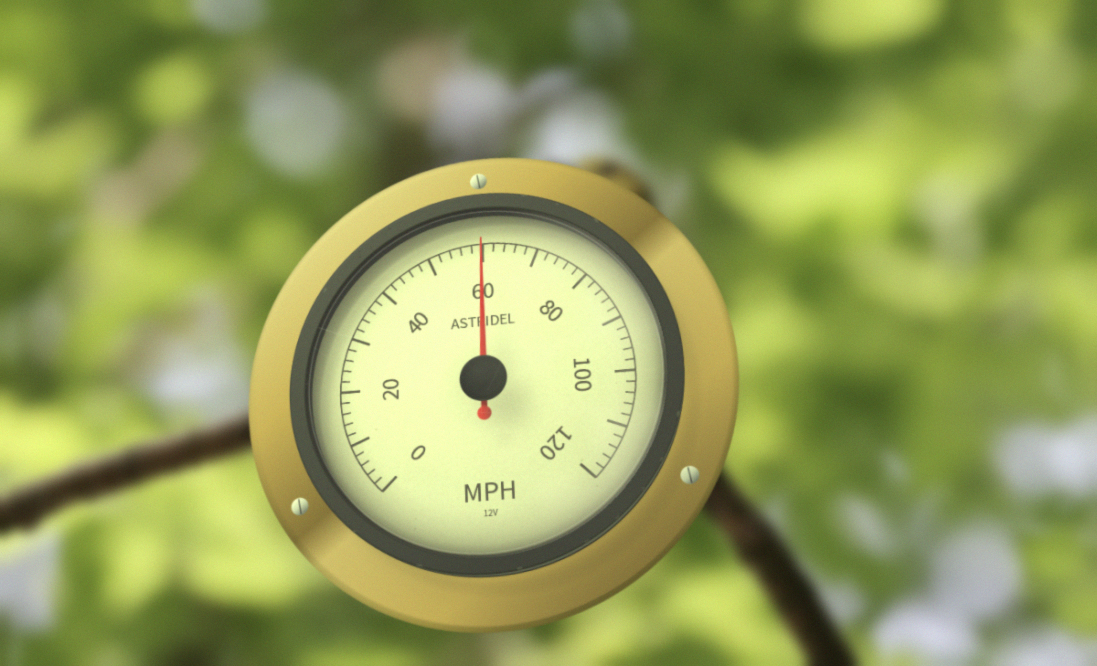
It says 60 mph
